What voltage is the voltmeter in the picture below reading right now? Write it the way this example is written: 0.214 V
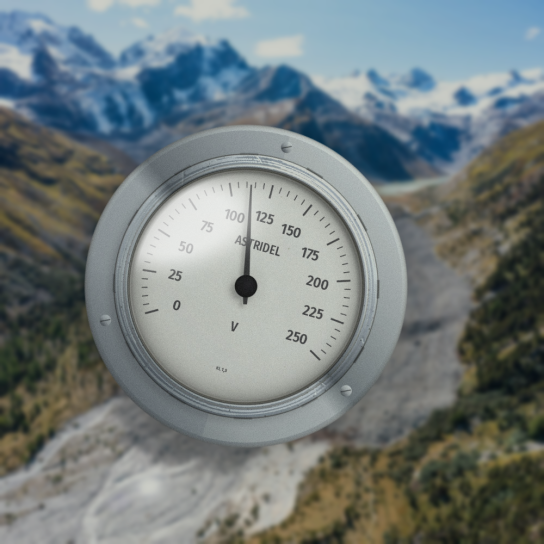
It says 112.5 V
